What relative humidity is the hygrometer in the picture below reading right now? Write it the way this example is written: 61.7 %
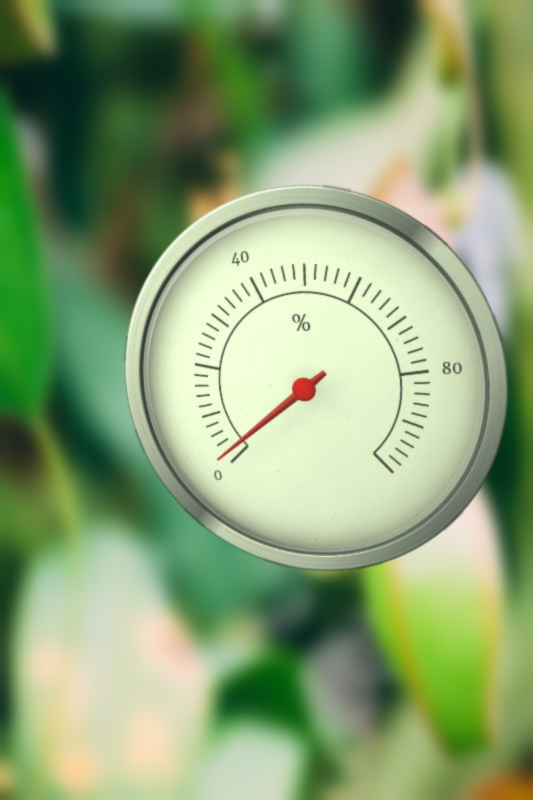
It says 2 %
